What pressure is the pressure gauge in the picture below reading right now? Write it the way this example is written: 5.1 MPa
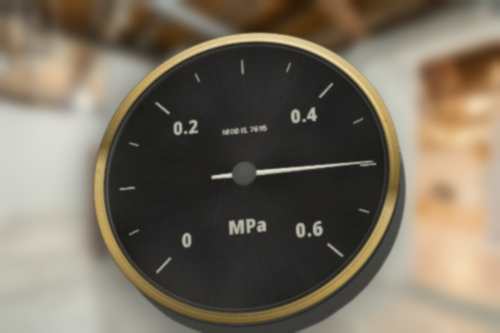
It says 0.5 MPa
